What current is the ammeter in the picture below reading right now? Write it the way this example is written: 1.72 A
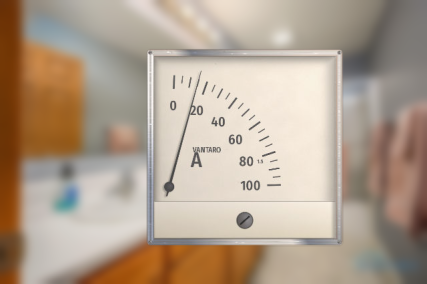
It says 15 A
